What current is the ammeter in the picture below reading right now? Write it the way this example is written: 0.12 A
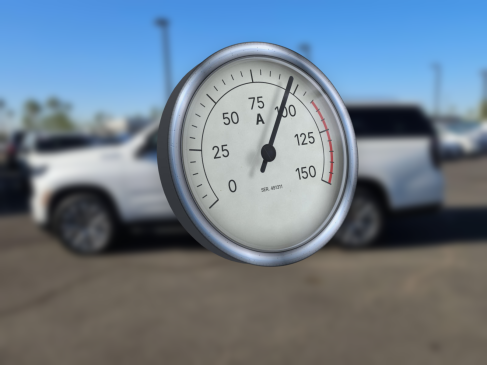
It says 95 A
